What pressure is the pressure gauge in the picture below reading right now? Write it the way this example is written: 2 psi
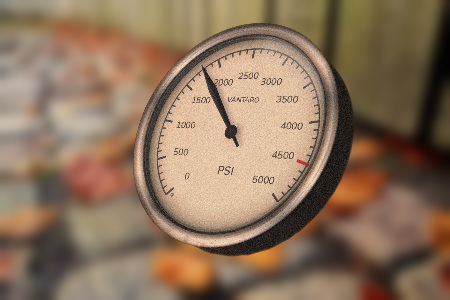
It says 1800 psi
